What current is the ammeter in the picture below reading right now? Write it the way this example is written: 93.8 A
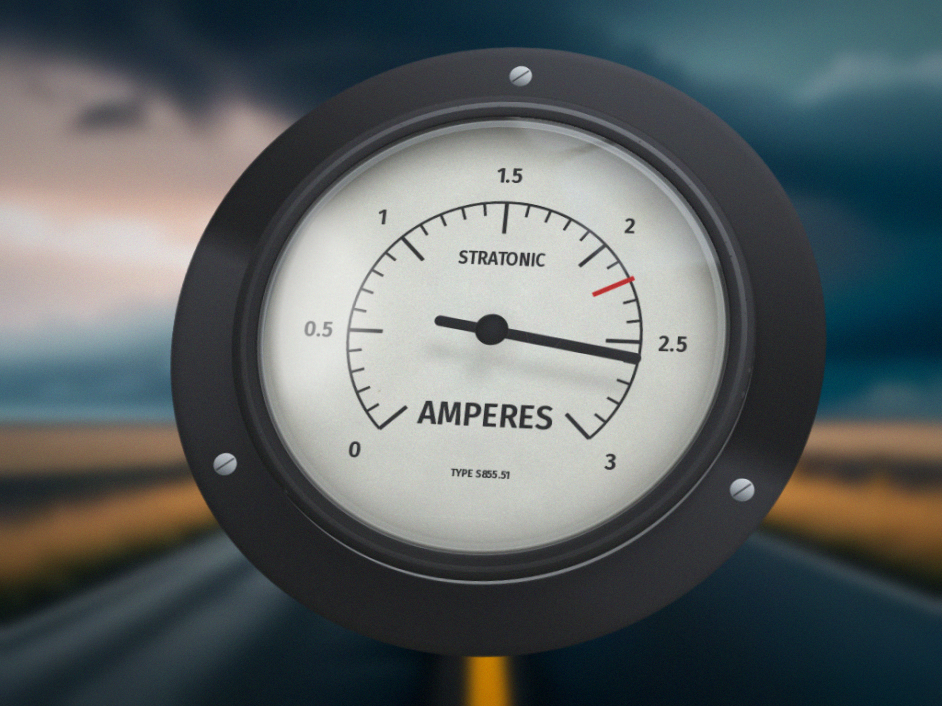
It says 2.6 A
